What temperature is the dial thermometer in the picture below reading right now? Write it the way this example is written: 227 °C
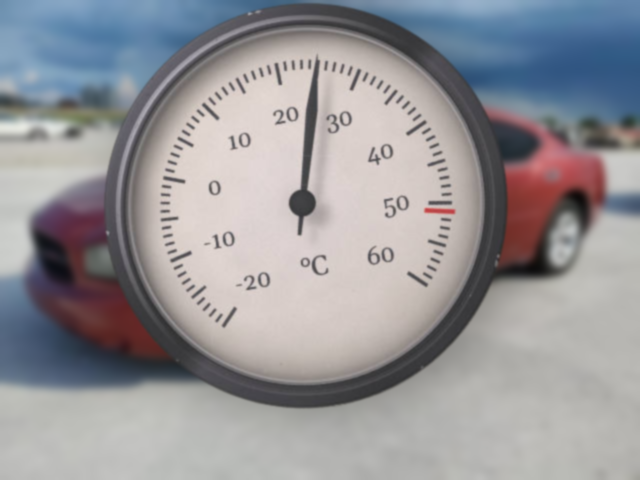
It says 25 °C
